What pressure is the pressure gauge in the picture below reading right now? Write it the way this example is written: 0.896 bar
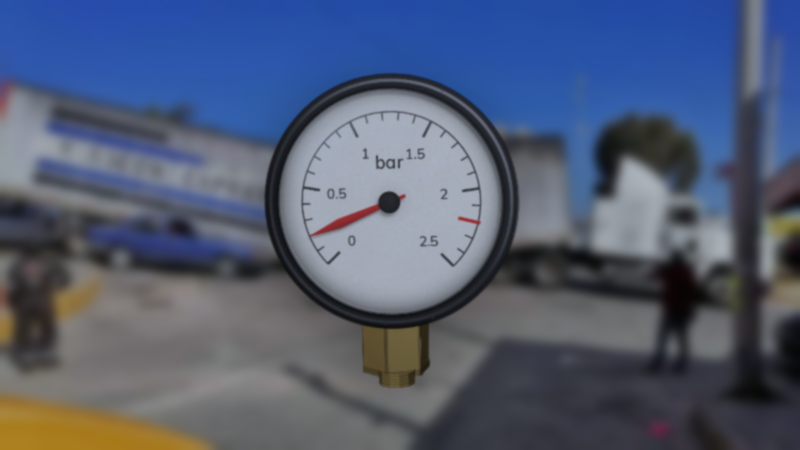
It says 0.2 bar
